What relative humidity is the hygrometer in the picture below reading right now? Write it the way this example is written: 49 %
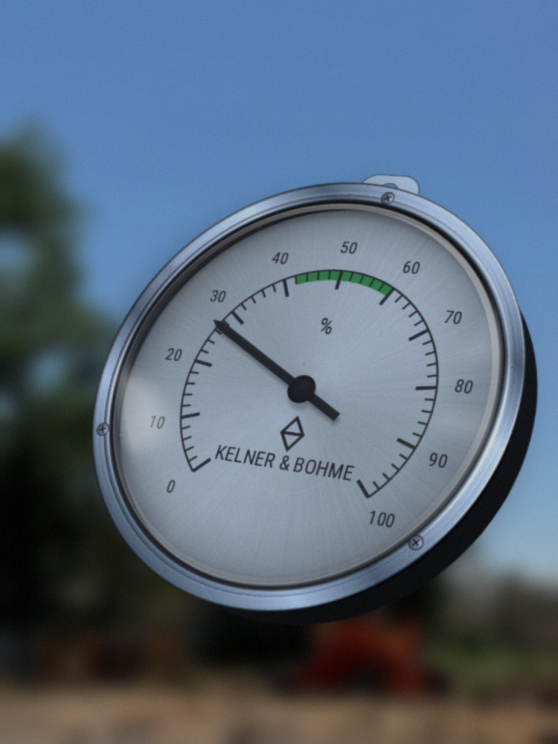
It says 27 %
